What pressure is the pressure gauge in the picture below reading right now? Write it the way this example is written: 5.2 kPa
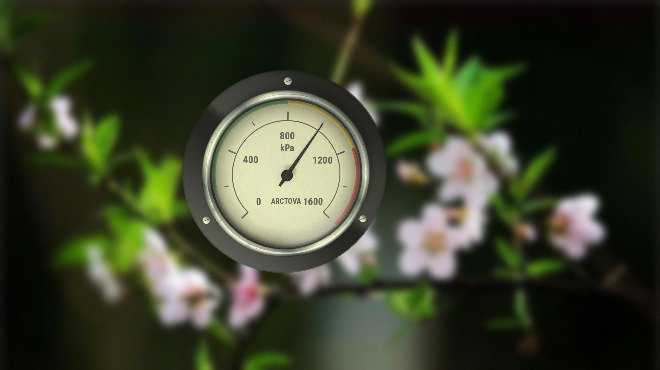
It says 1000 kPa
